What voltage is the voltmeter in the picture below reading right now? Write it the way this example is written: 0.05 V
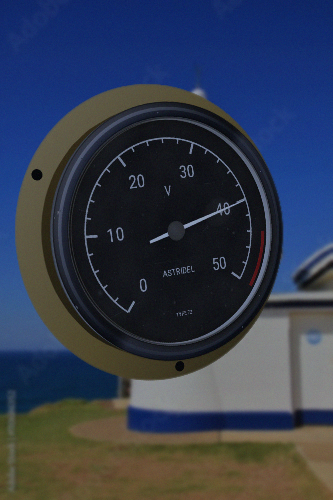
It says 40 V
